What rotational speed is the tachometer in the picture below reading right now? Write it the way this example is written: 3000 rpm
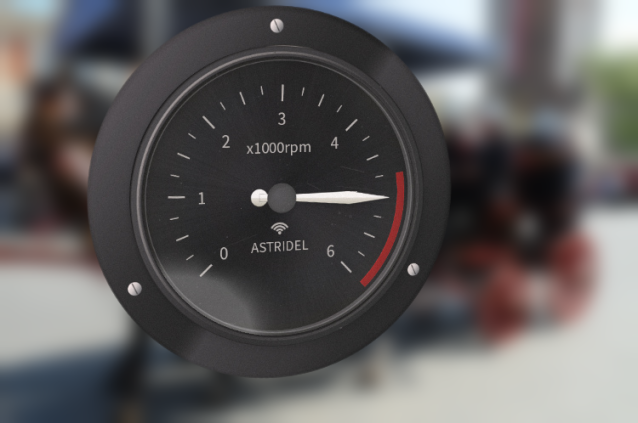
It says 5000 rpm
